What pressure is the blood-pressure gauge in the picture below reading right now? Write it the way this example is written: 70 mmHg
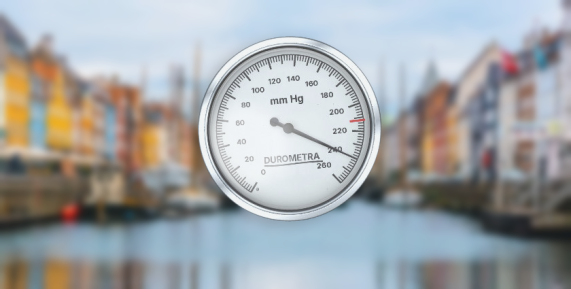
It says 240 mmHg
